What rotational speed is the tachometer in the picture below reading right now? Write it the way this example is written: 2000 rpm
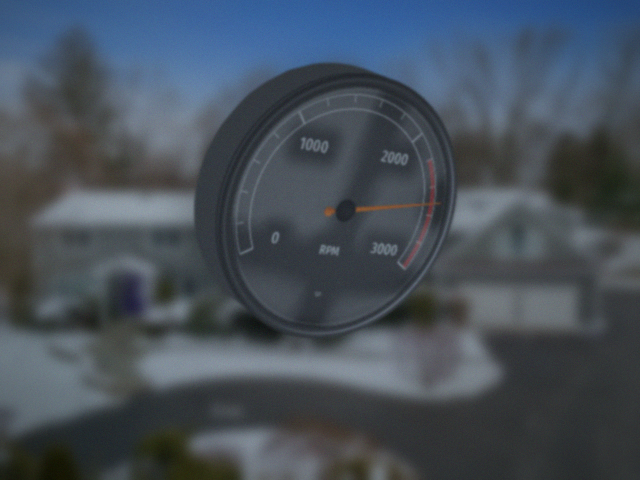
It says 2500 rpm
